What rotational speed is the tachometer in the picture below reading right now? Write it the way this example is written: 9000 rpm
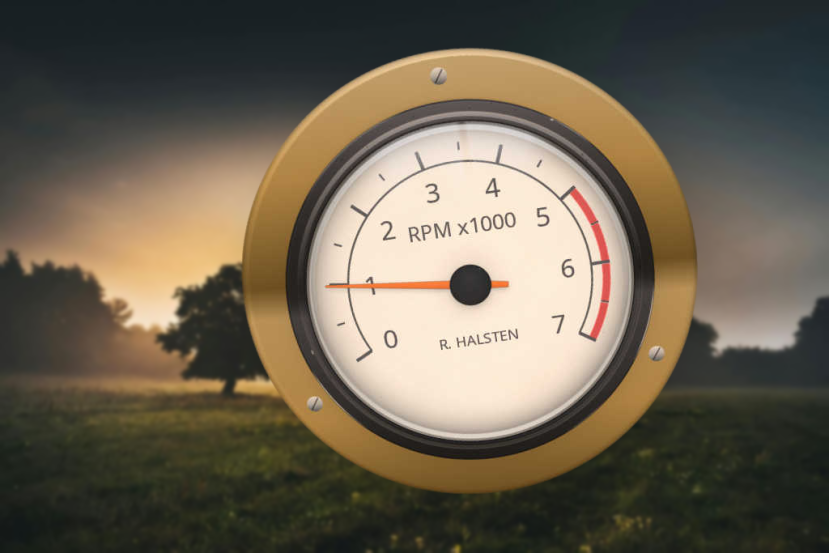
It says 1000 rpm
